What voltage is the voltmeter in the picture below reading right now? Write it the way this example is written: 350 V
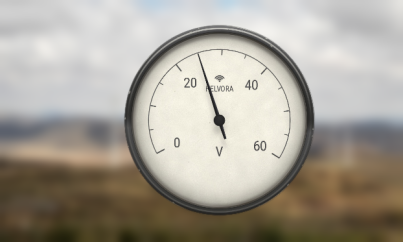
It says 25 V
